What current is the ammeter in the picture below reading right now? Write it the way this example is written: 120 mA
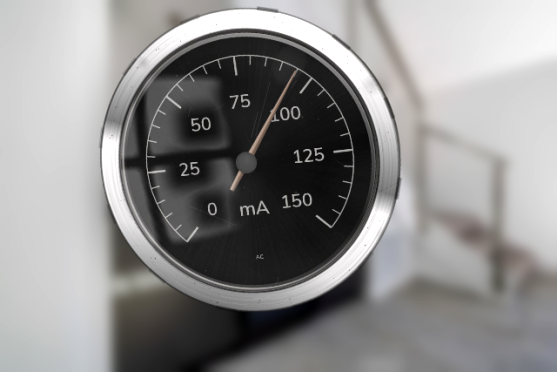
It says 95 mA
